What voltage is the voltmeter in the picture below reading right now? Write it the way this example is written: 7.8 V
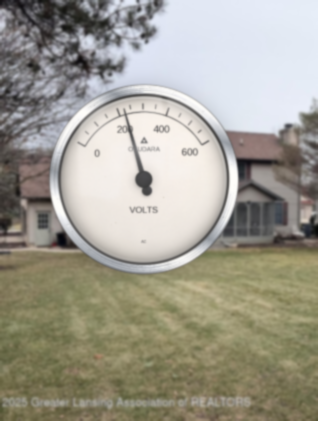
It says 225 V
